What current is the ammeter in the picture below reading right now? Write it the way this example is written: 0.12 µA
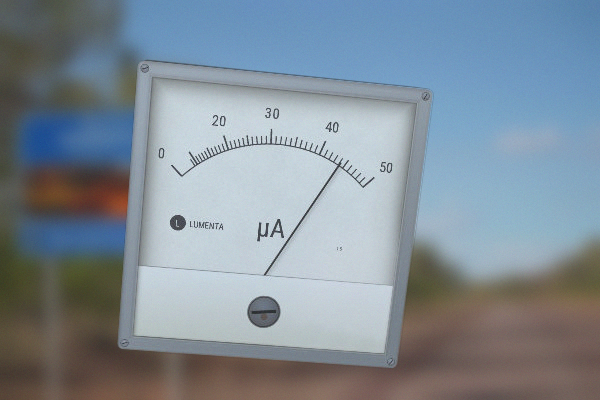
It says 44 µA
